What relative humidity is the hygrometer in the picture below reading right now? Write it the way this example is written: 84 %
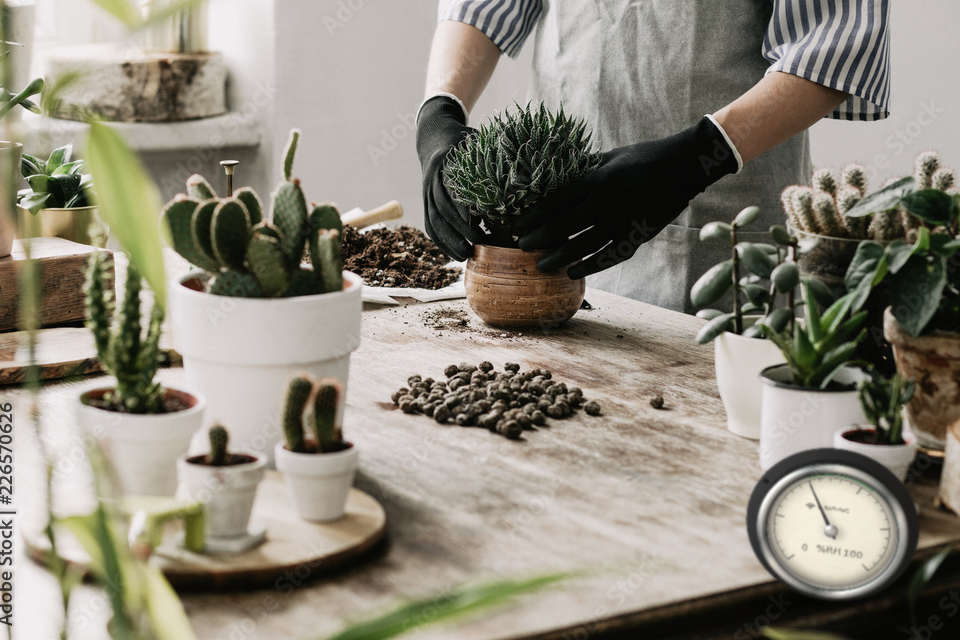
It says 40 %
